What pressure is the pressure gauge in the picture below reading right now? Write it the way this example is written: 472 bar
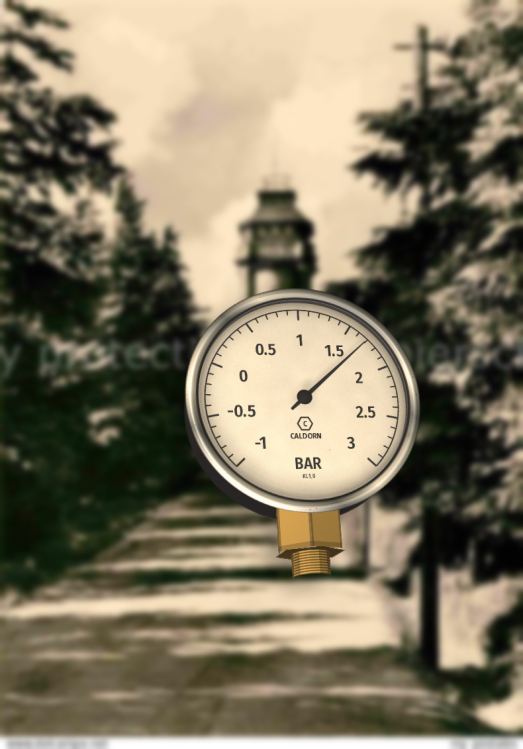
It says 1.7 bar
